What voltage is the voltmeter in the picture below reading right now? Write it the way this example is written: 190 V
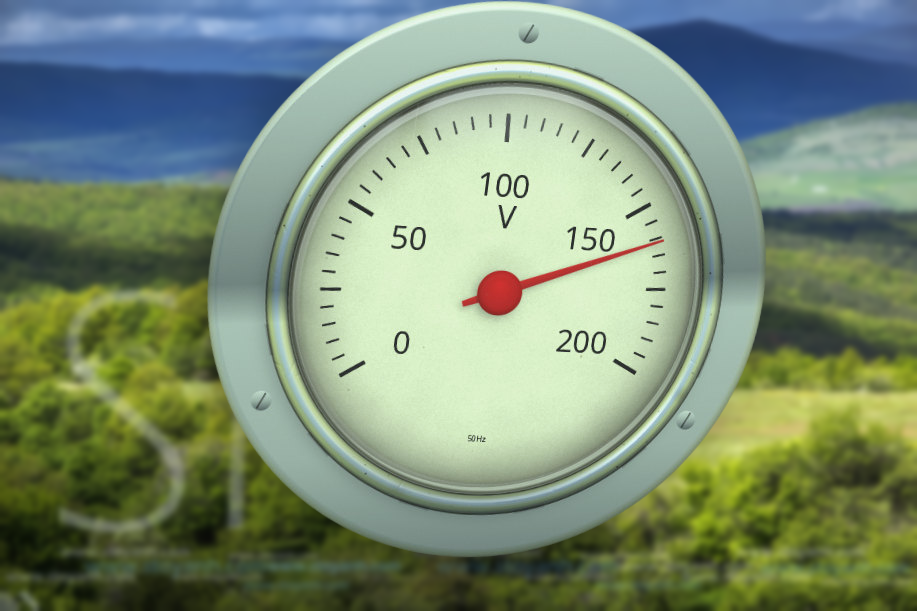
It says 160 V
